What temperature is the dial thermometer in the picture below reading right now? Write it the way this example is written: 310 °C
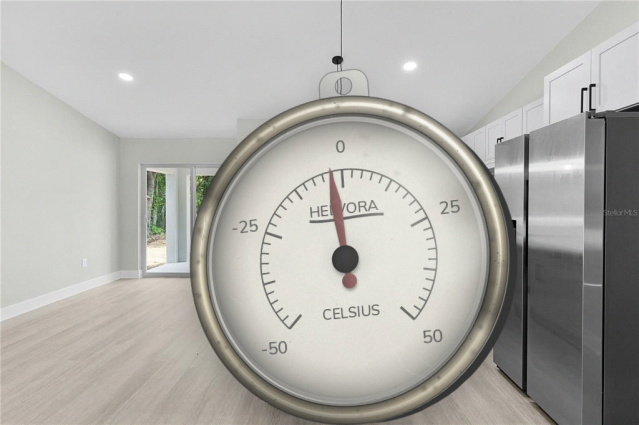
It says -2.5 °C
